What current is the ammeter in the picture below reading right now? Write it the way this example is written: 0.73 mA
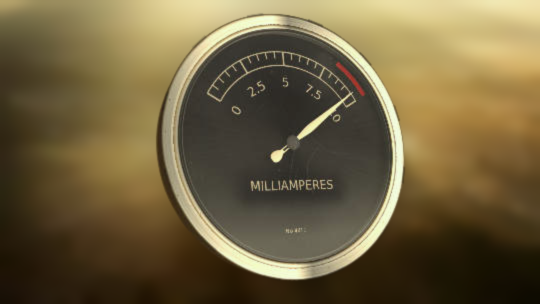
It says 9.5 mA
